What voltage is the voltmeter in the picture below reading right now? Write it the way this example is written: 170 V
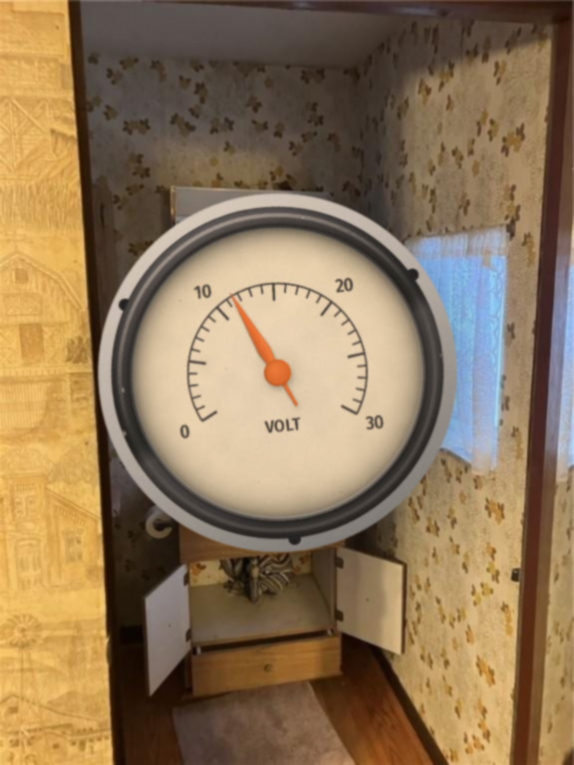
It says 11.5 V
